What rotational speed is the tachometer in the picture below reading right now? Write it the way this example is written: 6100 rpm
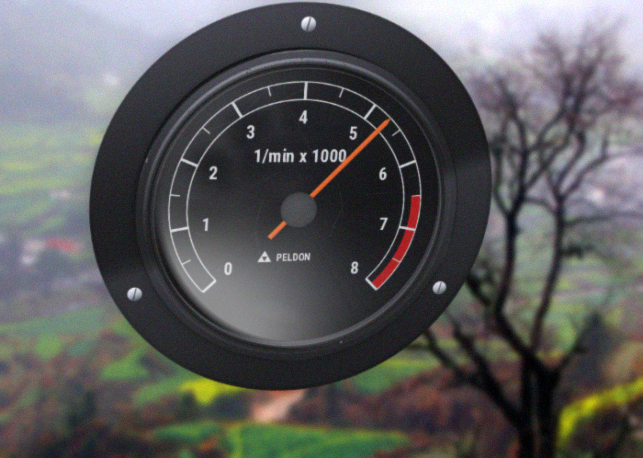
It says 5250 rpm
